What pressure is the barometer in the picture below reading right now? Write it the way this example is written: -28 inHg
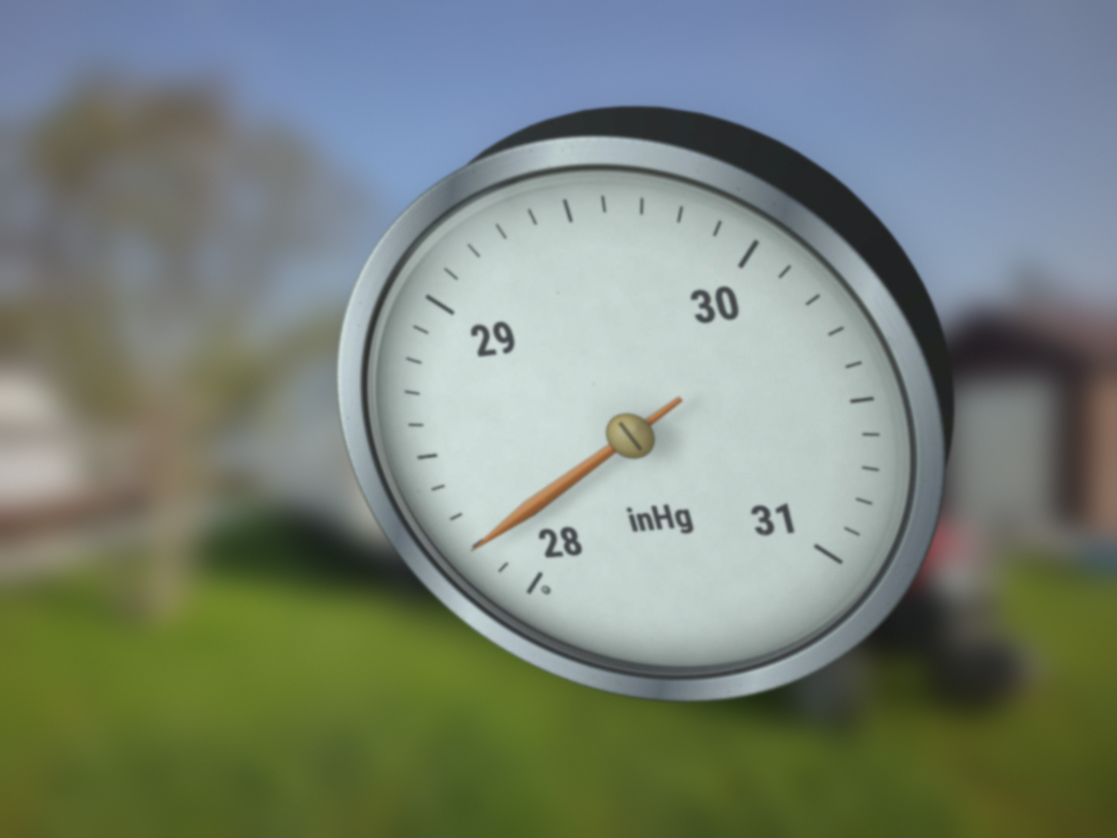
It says 28.2 inHg
